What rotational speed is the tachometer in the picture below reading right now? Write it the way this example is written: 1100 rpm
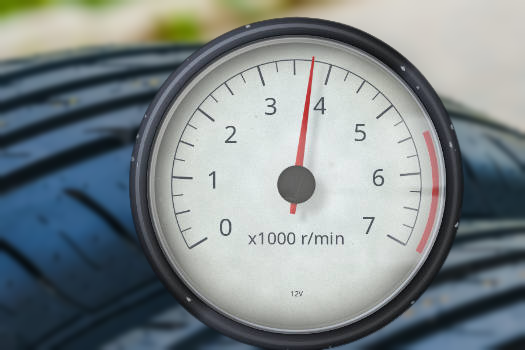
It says 3750 rpm
